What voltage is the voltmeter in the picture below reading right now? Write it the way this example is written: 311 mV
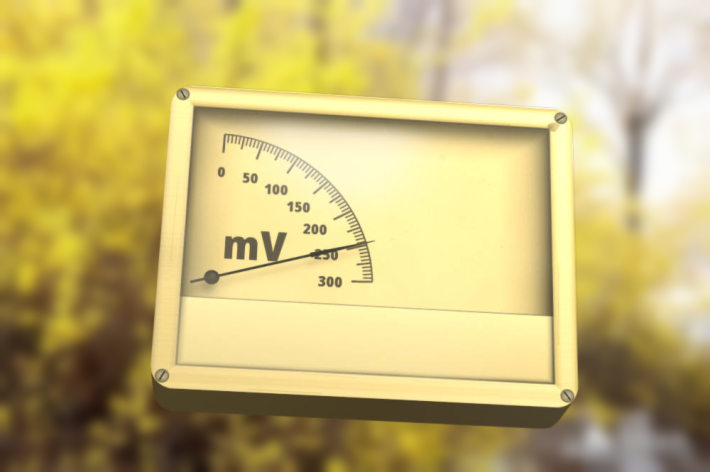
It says 250 mV
